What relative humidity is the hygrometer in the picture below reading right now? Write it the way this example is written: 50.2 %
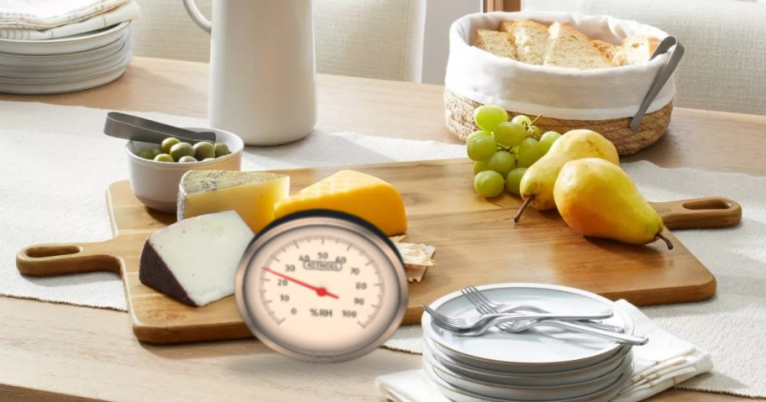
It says 25 %
